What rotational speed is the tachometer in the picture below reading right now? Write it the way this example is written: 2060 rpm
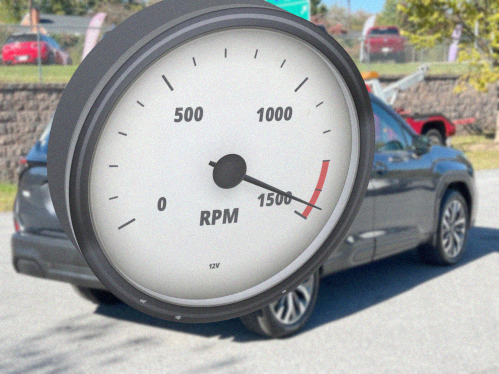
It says 1450 rpm
